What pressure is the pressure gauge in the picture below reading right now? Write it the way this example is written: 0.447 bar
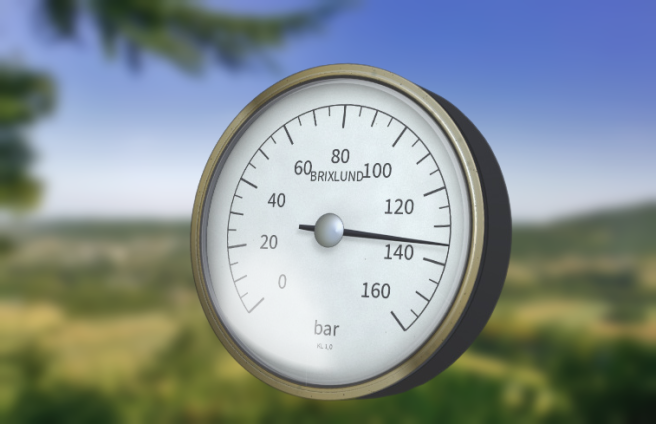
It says 135 bar
